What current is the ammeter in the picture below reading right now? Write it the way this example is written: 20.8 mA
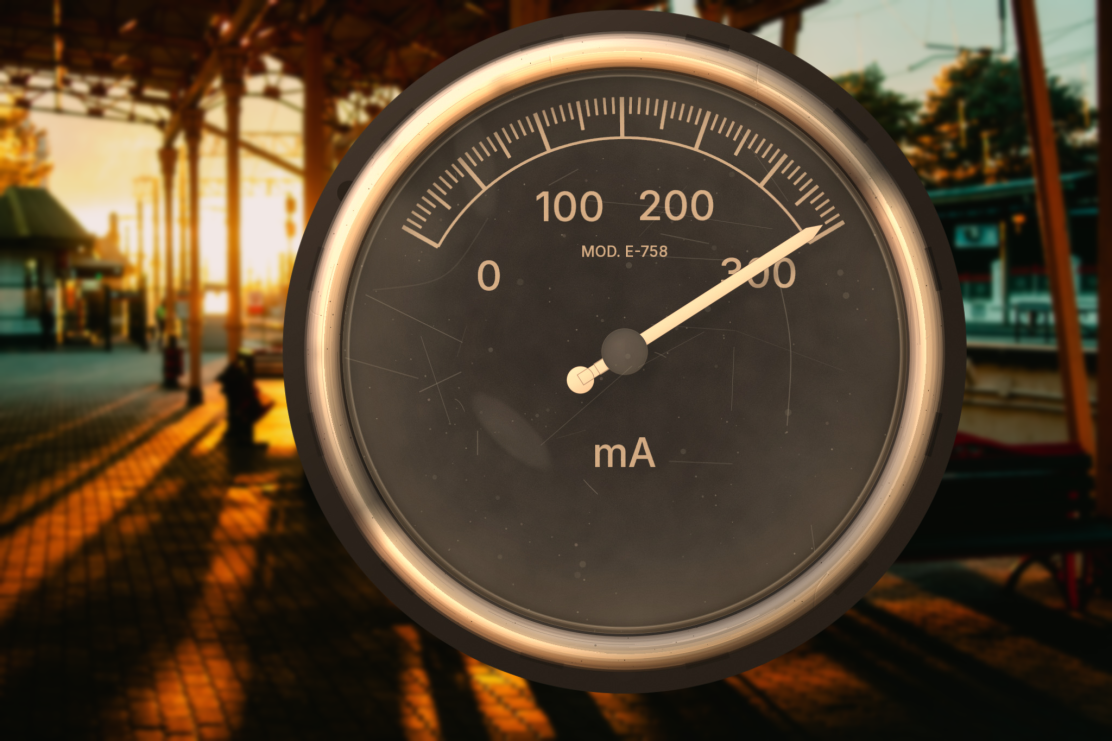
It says 295 mA
